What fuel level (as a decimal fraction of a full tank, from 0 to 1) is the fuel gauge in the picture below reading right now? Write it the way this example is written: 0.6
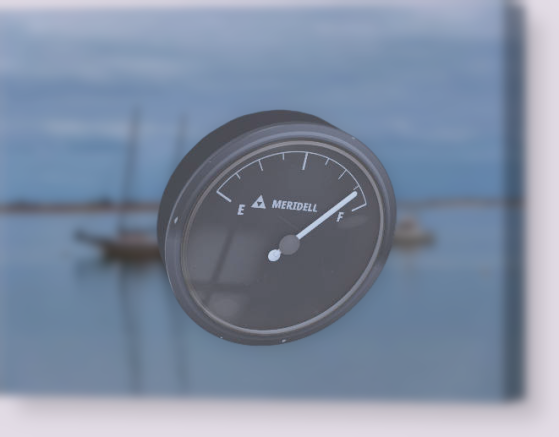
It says 0.875
